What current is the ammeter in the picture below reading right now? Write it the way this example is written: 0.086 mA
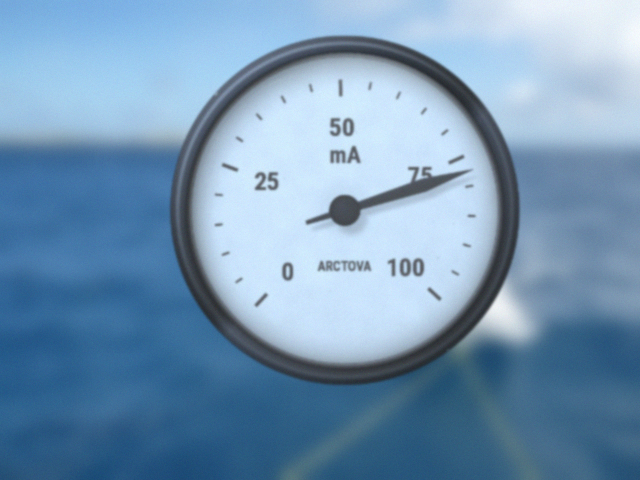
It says 77.5 mA
